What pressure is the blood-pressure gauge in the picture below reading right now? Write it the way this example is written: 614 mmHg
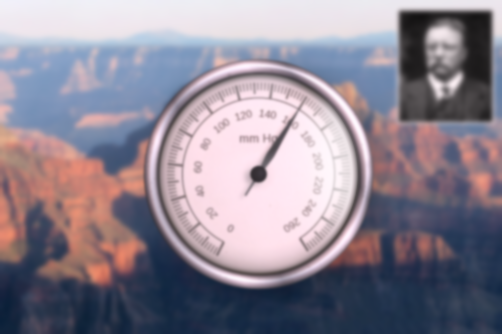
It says 160 mmHg
